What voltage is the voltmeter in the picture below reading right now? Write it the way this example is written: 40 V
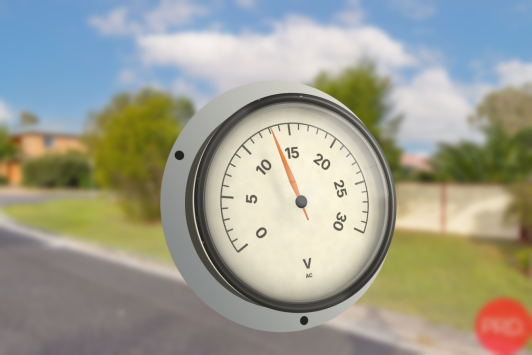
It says 13 V
